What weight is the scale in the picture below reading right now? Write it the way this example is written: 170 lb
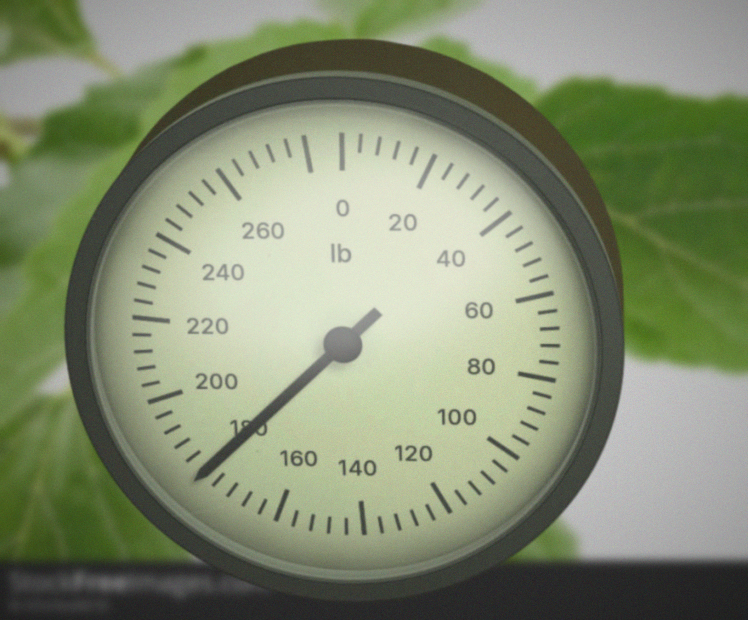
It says 180 lb
